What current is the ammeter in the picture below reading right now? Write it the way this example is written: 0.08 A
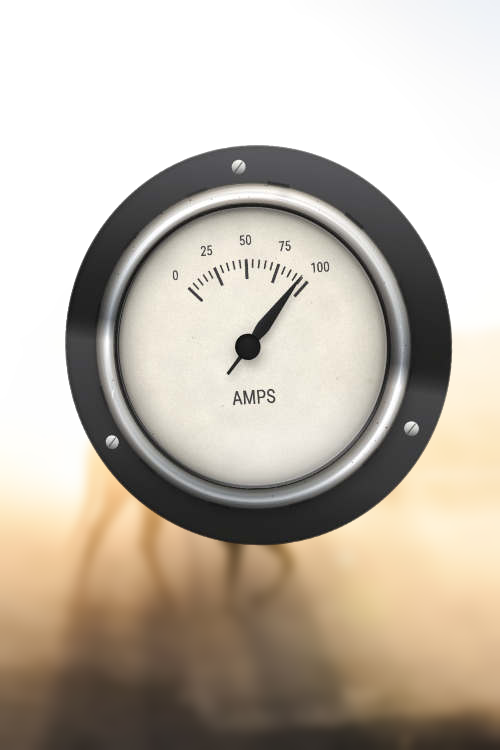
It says 95 A
